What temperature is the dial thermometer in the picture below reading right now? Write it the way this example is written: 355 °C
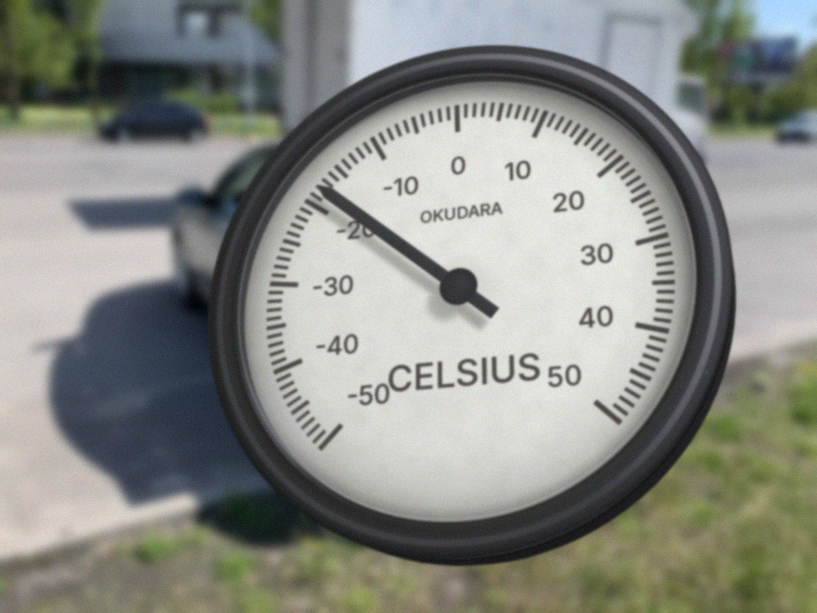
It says -18 °C
